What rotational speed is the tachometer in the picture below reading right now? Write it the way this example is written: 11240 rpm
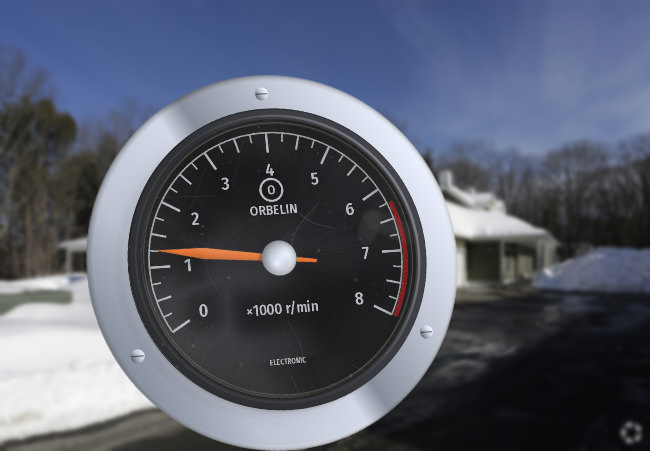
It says 1250 rpm
